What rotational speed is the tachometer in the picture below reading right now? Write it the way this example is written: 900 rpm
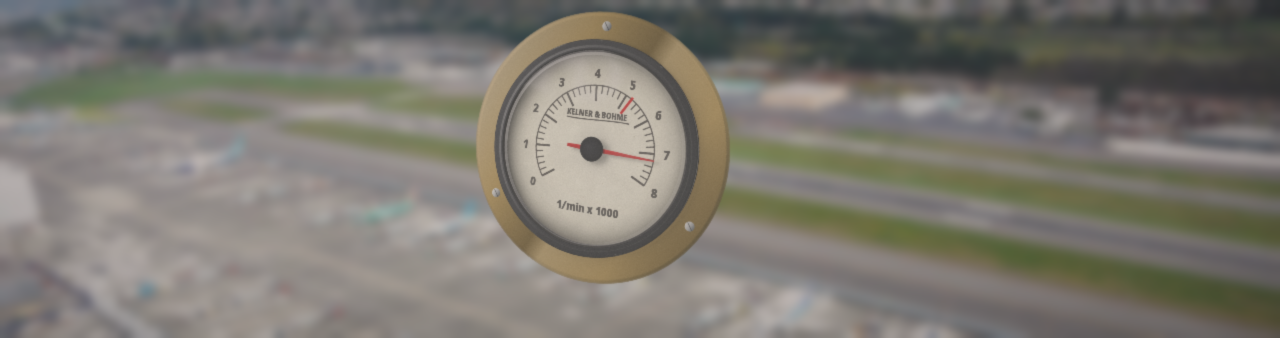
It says 7200 rpm
